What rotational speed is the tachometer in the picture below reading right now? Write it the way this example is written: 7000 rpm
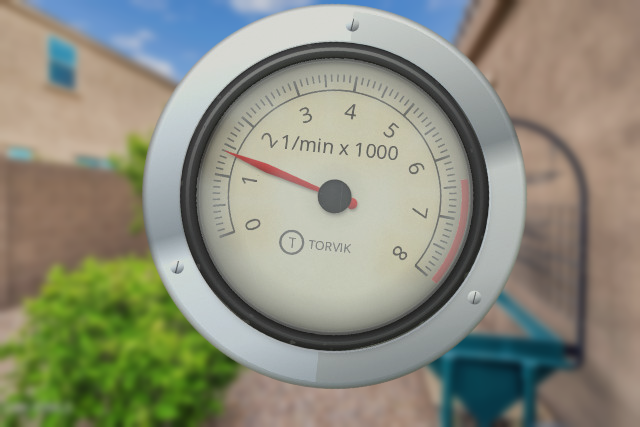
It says 1400 rpm
